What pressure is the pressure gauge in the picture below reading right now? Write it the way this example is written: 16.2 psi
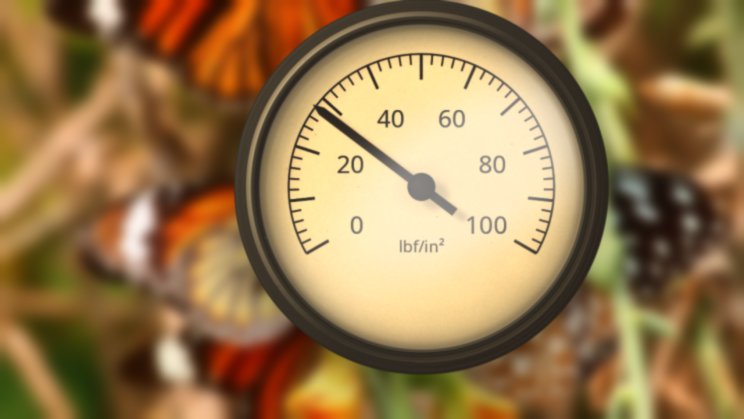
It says 28 psi
